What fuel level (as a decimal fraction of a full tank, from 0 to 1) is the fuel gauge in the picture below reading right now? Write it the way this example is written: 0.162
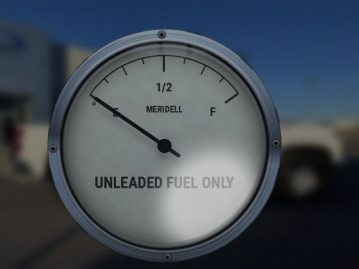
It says 0
